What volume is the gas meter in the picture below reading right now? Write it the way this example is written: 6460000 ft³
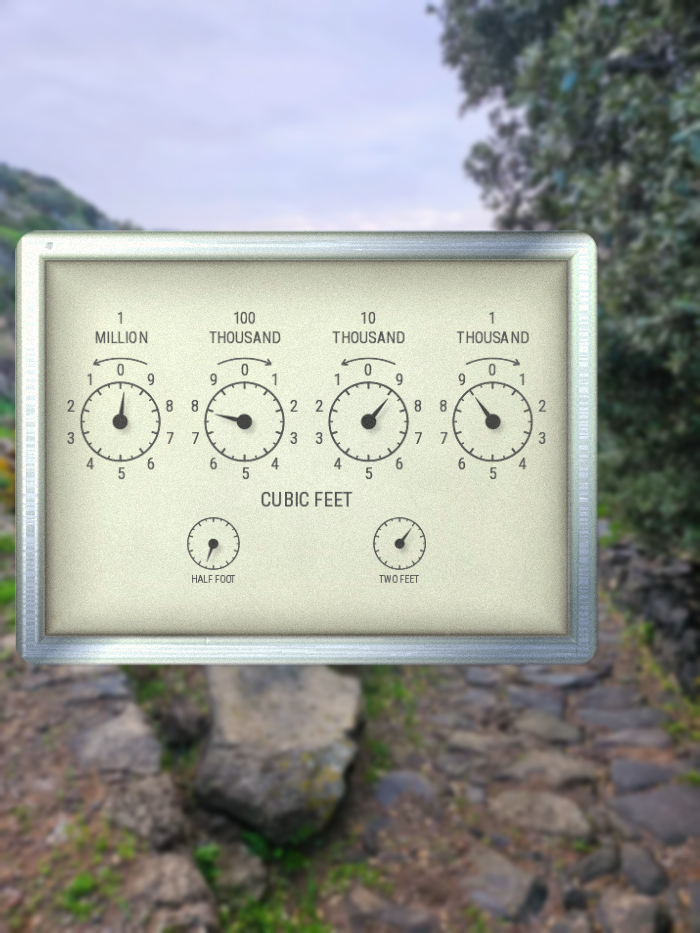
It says 978900 ft³
